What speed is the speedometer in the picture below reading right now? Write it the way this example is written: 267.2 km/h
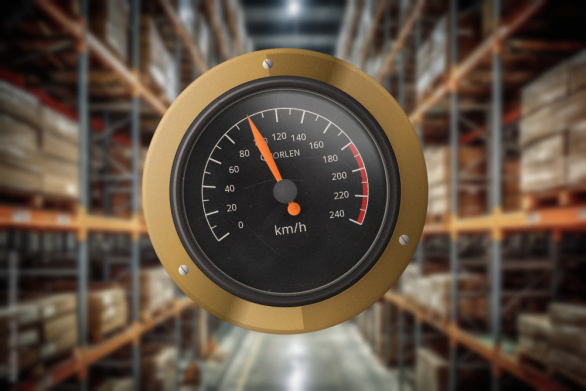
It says 100 km/h
